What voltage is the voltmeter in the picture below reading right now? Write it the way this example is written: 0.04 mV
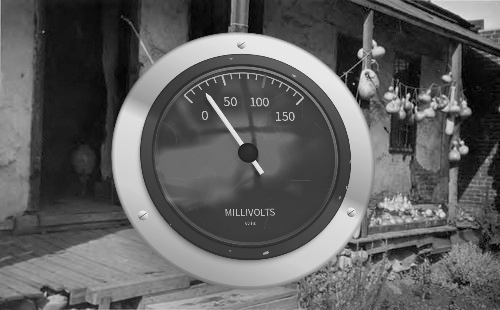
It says 20 mV
